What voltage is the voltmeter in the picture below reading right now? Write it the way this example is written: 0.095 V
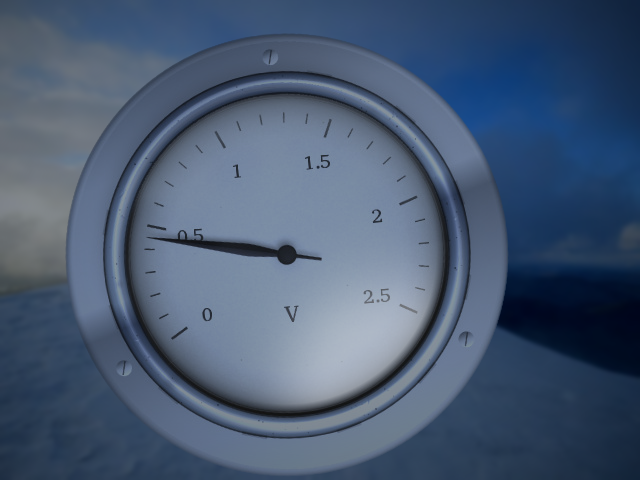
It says 0.45 V
